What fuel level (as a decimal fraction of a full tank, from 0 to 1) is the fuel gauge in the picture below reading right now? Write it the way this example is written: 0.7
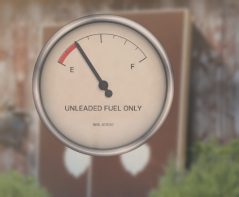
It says 0.25
